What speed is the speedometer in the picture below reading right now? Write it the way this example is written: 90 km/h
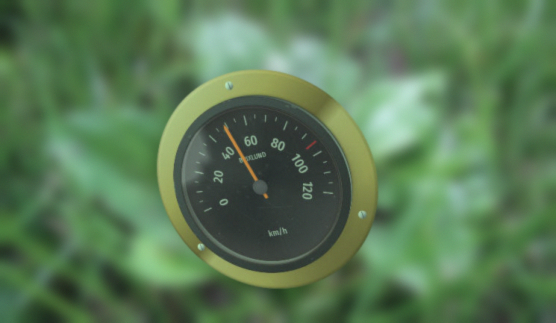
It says 50 km/h
